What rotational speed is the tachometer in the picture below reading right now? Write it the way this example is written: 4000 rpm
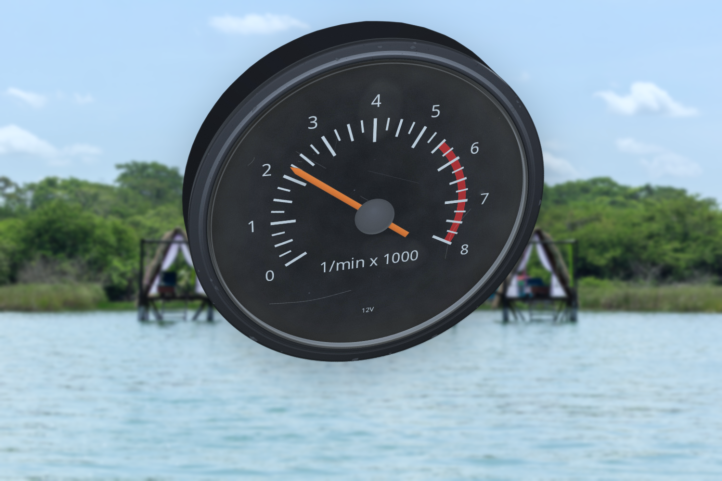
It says 2250 rpm
